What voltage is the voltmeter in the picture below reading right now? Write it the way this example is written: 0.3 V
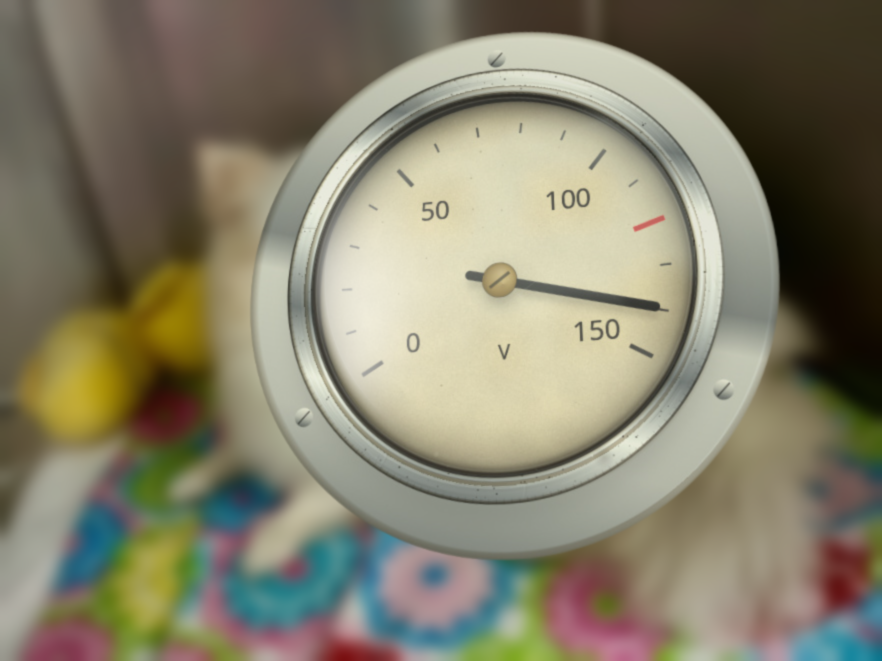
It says 140 V
